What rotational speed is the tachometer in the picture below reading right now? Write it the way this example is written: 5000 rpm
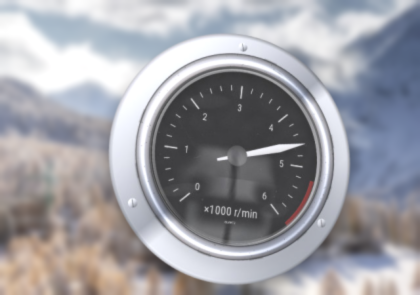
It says 4600 rpm
